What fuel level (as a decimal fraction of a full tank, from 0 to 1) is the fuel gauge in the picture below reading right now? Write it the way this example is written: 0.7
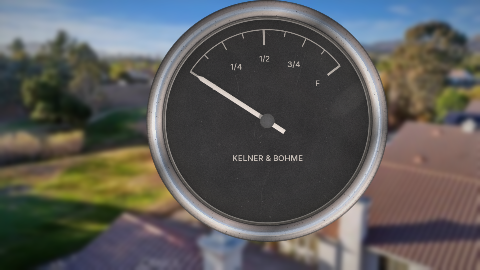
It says 0
